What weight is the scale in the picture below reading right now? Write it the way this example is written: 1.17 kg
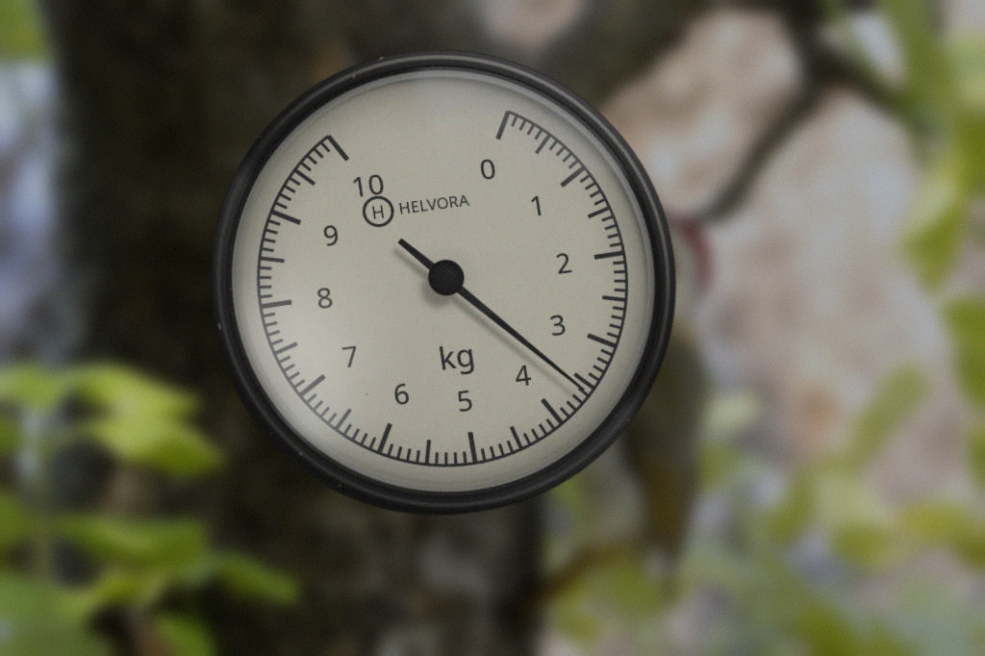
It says 3.6 kg
